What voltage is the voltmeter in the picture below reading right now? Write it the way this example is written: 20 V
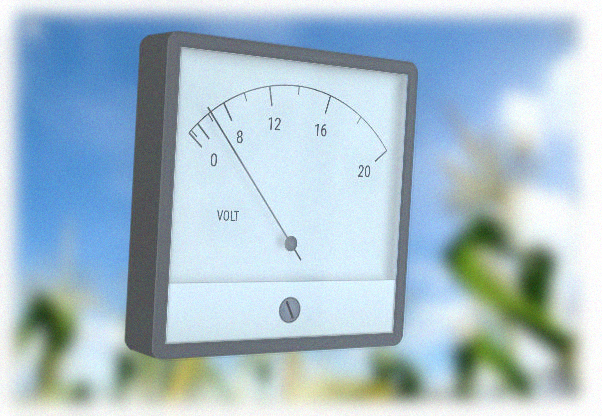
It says 6 V
